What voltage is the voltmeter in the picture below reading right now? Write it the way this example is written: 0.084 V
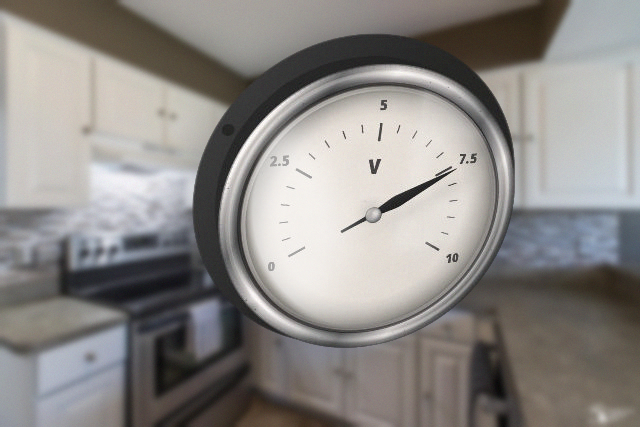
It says 7.5 V
